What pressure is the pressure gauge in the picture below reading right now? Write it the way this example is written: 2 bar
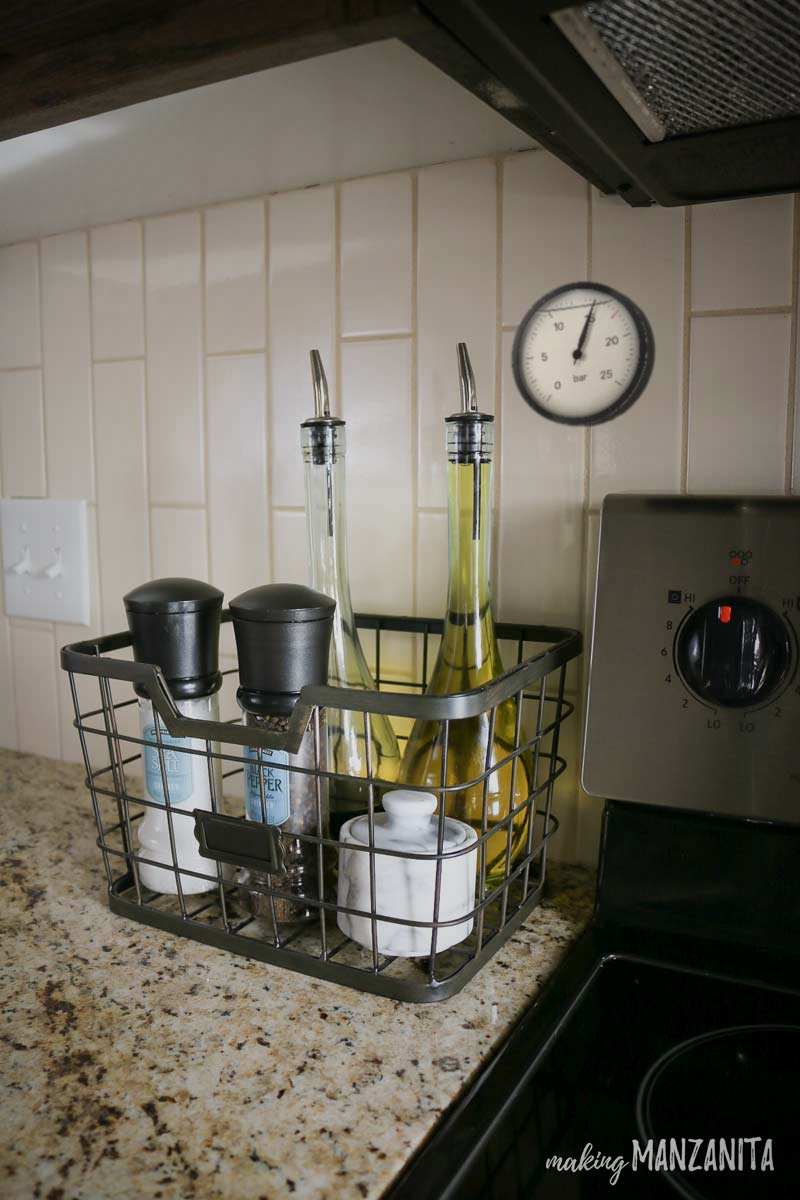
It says 15 bar
